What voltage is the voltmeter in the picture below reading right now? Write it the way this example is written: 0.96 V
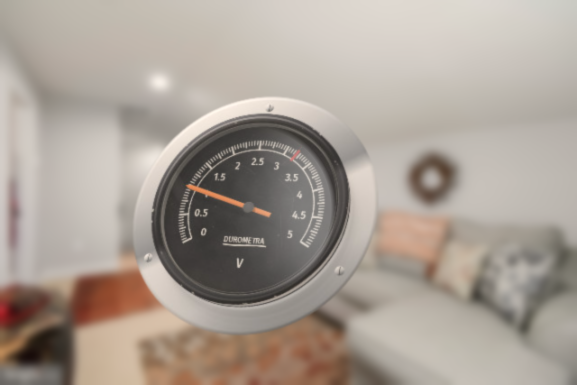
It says 1 V
